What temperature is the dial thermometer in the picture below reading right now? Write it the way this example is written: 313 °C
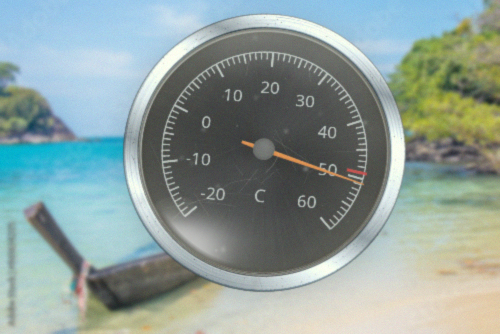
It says 51 °C
